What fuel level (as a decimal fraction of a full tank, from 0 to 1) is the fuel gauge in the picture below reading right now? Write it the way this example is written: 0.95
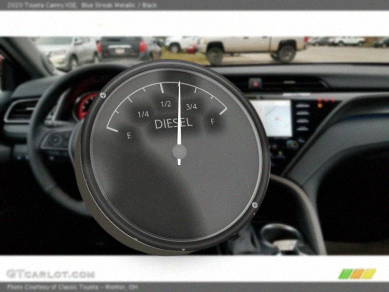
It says 0.625
